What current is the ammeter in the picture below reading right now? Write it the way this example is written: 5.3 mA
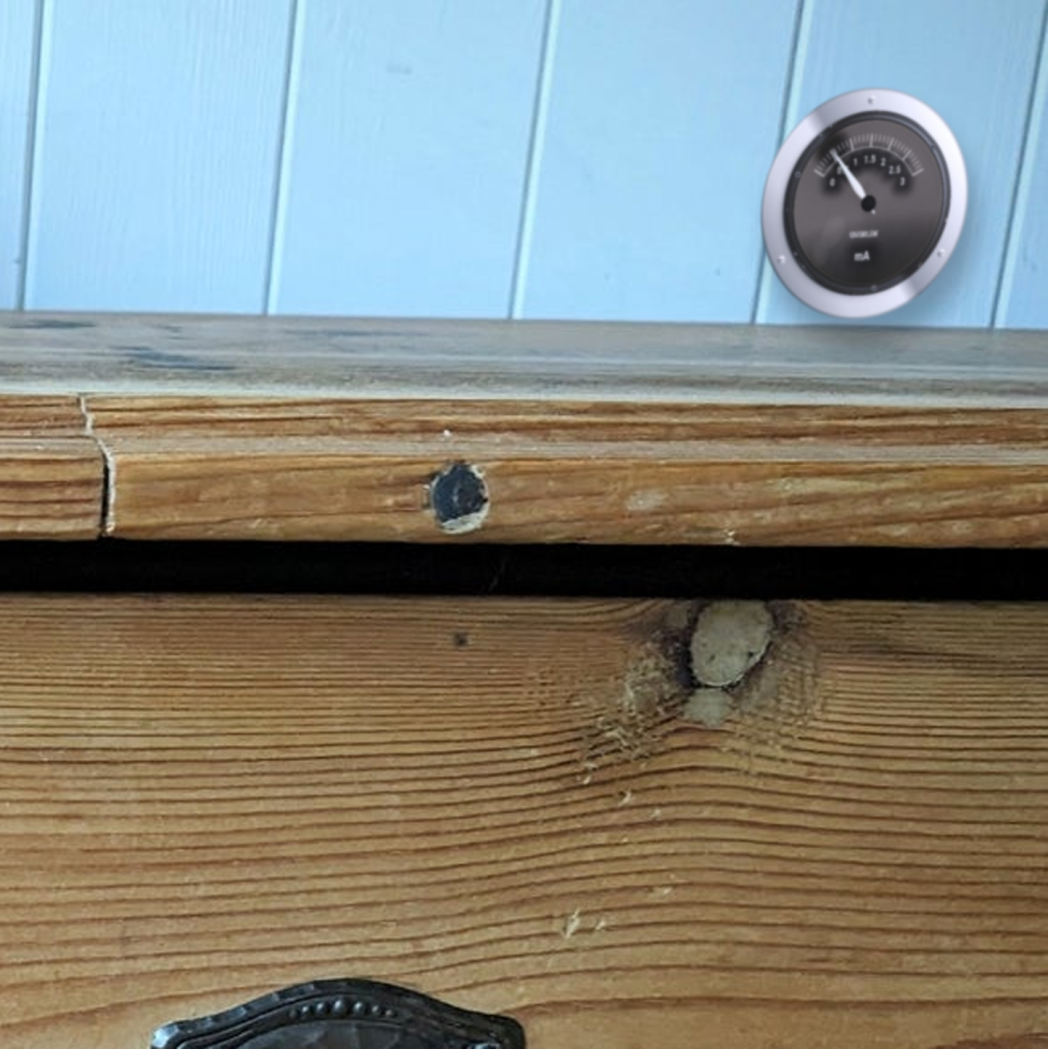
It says 0.5 mA
